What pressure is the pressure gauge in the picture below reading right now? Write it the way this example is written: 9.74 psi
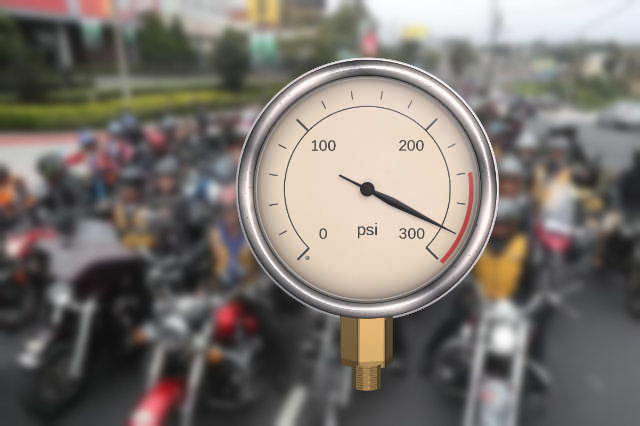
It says 280 psi
